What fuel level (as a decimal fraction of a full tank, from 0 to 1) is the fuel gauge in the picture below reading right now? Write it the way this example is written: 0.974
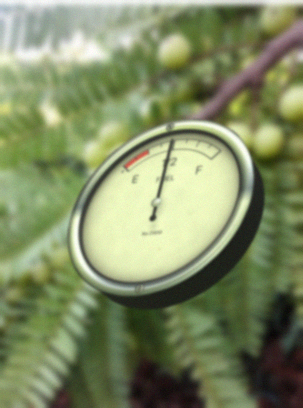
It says 0.5
